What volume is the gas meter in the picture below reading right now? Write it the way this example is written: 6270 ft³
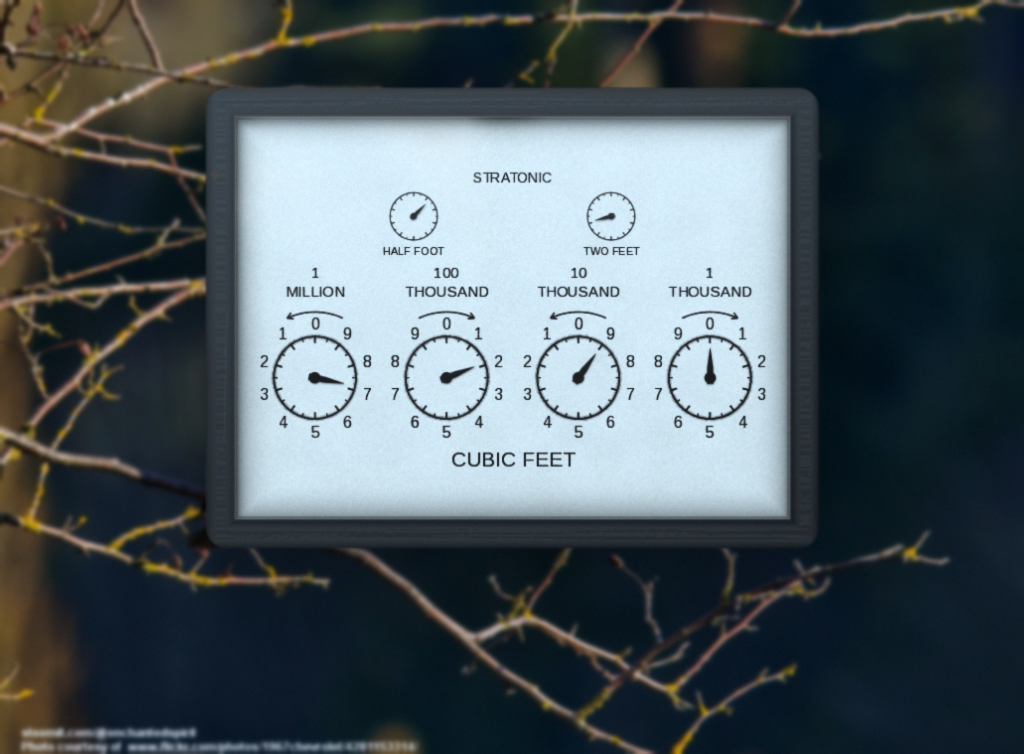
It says 719000 ft³
